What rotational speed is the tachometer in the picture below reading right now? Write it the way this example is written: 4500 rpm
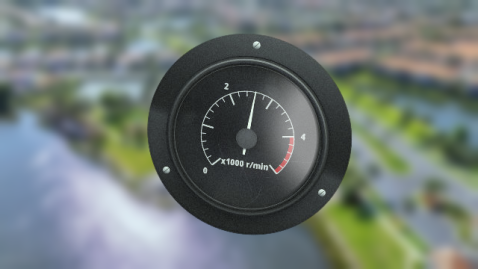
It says 2600 rpm
